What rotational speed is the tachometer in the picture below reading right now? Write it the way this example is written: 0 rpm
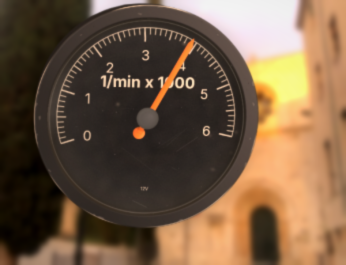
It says 3900 rpm
